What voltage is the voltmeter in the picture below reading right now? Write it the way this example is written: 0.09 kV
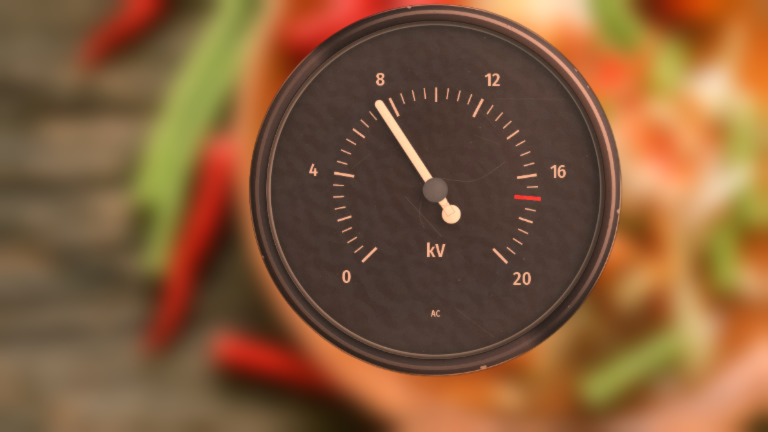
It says 7.5 kV
